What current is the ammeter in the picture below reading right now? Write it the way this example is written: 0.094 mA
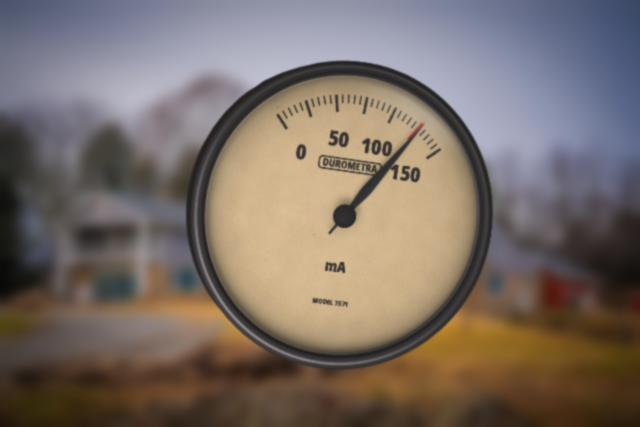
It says 125 mA
